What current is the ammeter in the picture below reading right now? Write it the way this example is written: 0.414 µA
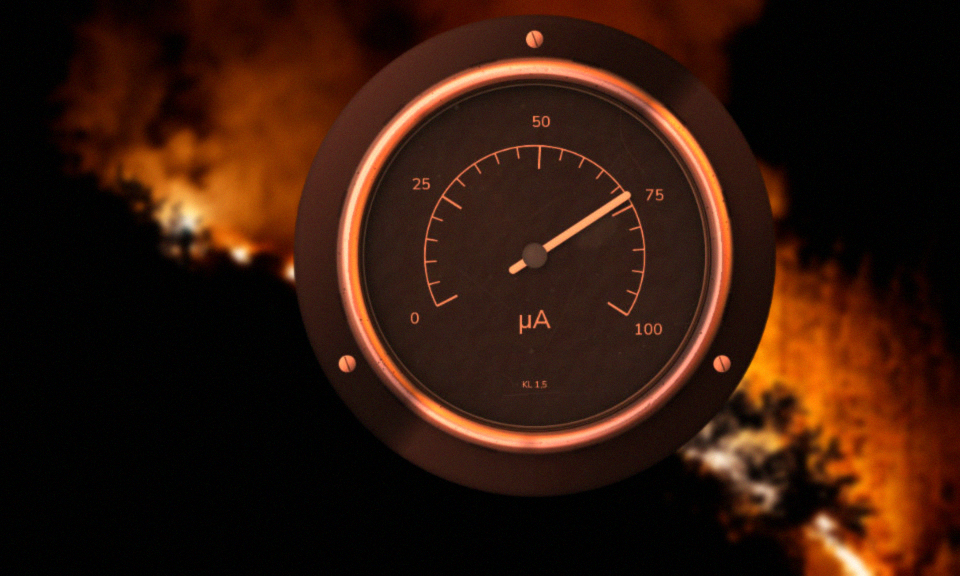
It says 72.5 µA
